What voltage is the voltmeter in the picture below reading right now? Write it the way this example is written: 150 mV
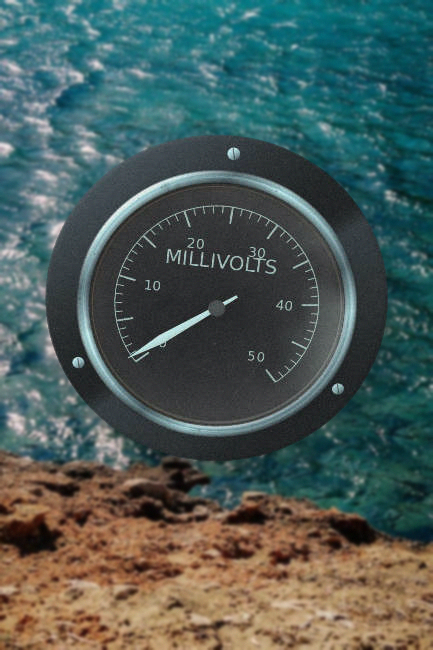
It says 1 mV
